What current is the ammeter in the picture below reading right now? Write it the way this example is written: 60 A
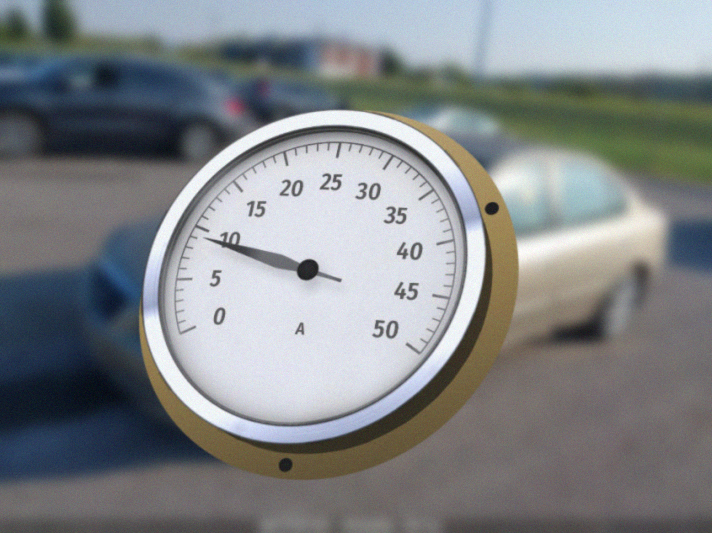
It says 9 A
